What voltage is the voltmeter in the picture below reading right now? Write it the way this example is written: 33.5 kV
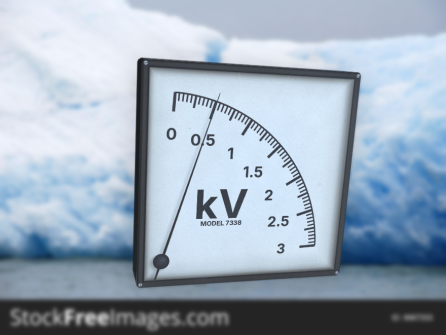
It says 0.5 kV
